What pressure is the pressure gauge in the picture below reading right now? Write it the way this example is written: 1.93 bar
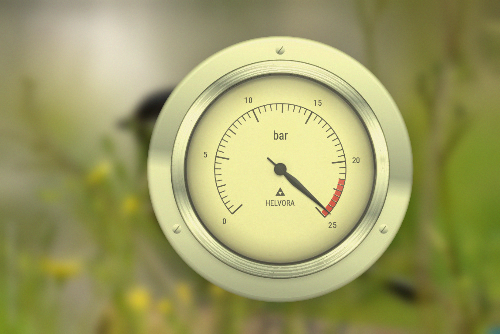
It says 24.5 bar
